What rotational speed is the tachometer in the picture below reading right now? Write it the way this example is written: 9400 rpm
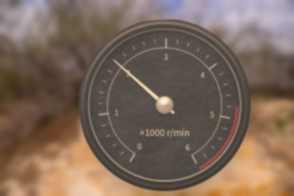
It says 2000 rpm
